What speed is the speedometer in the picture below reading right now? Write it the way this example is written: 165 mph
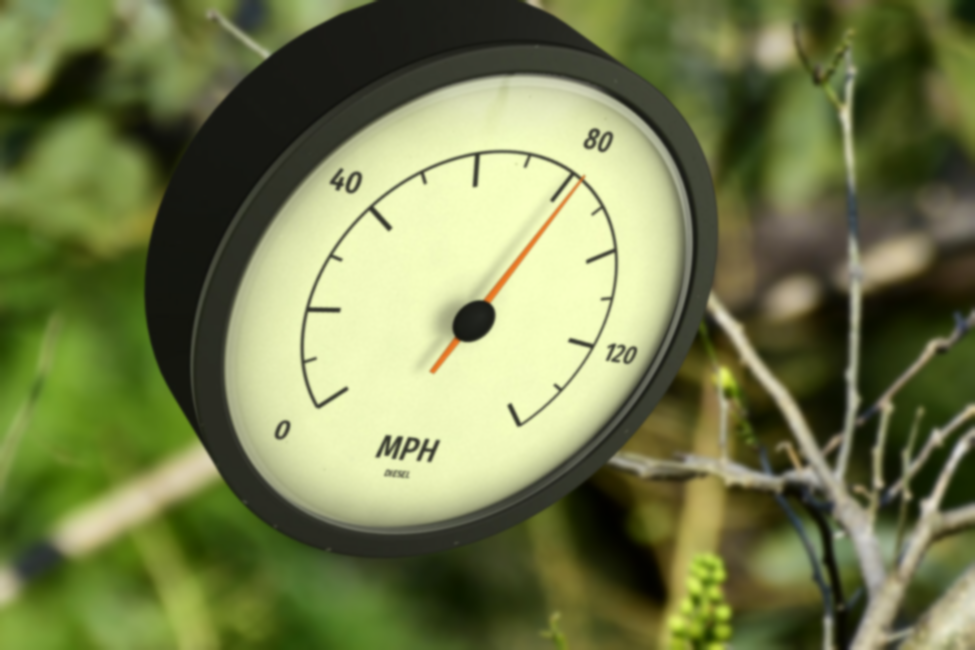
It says 80 mph
